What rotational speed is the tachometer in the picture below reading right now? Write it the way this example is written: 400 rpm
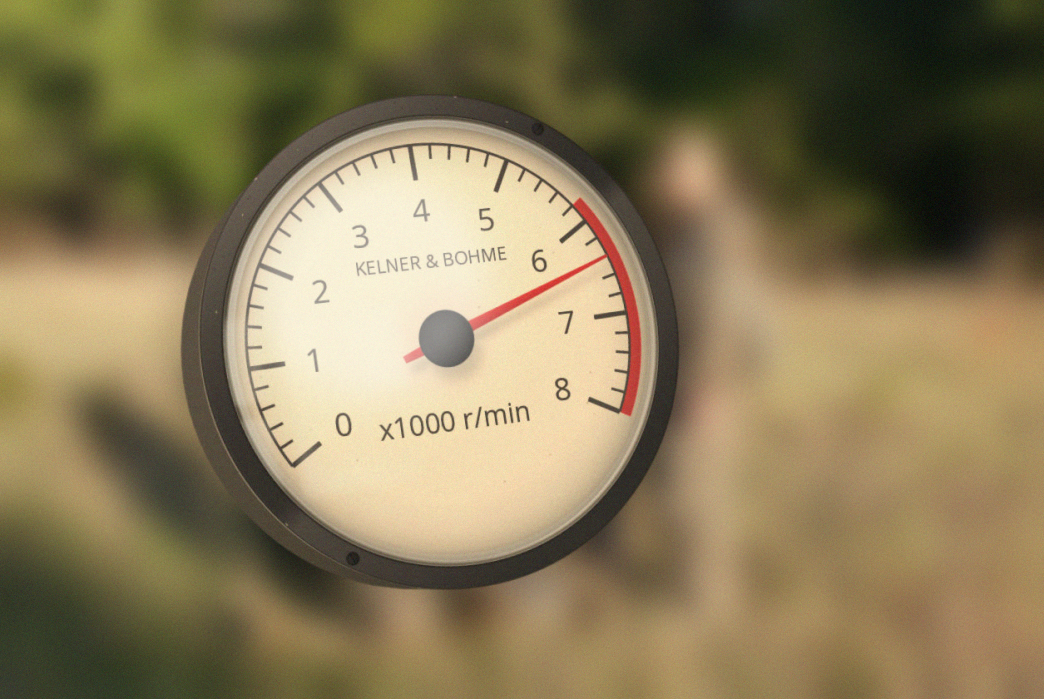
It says 6400 rpm
